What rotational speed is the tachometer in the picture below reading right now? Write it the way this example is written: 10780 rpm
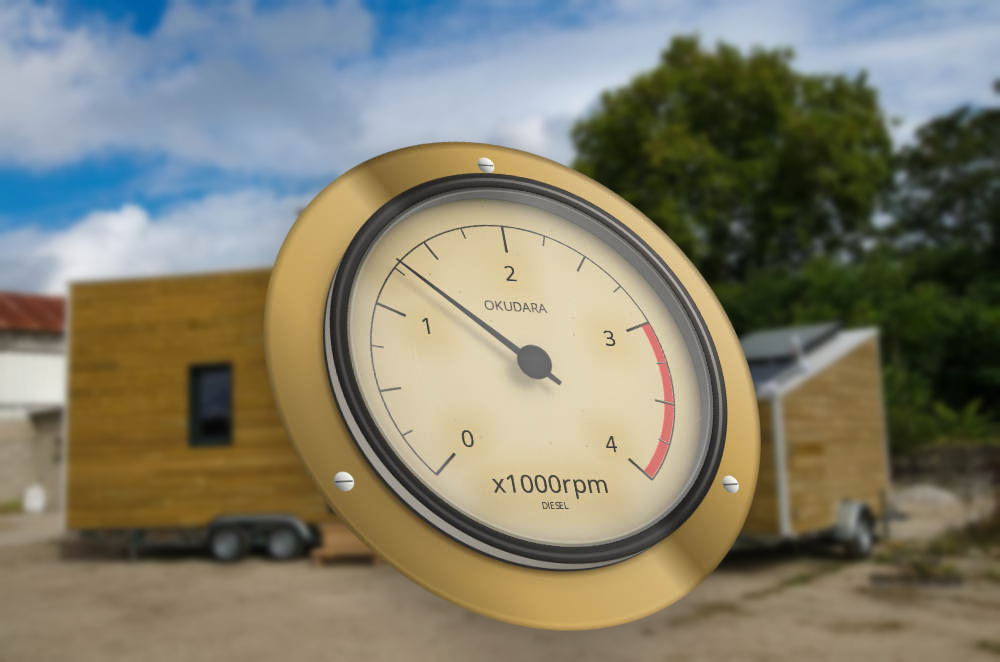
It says 1250 rpm
